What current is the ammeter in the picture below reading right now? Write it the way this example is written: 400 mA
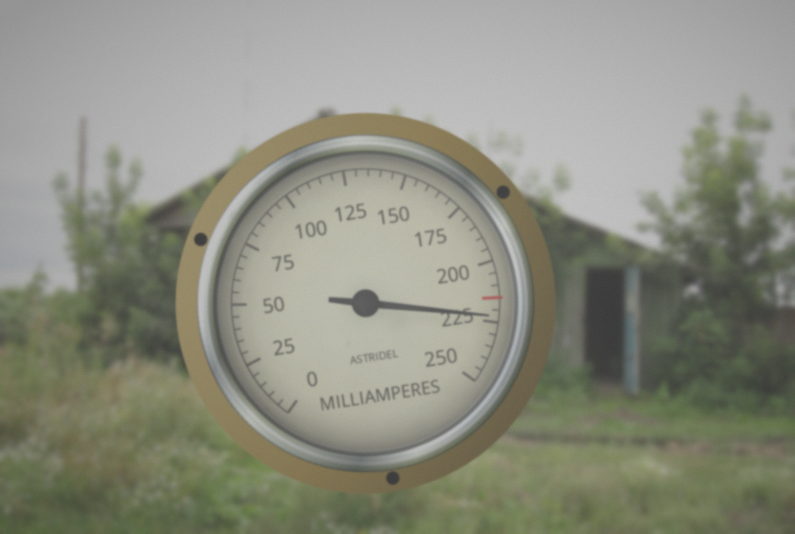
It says 222.5 mA
